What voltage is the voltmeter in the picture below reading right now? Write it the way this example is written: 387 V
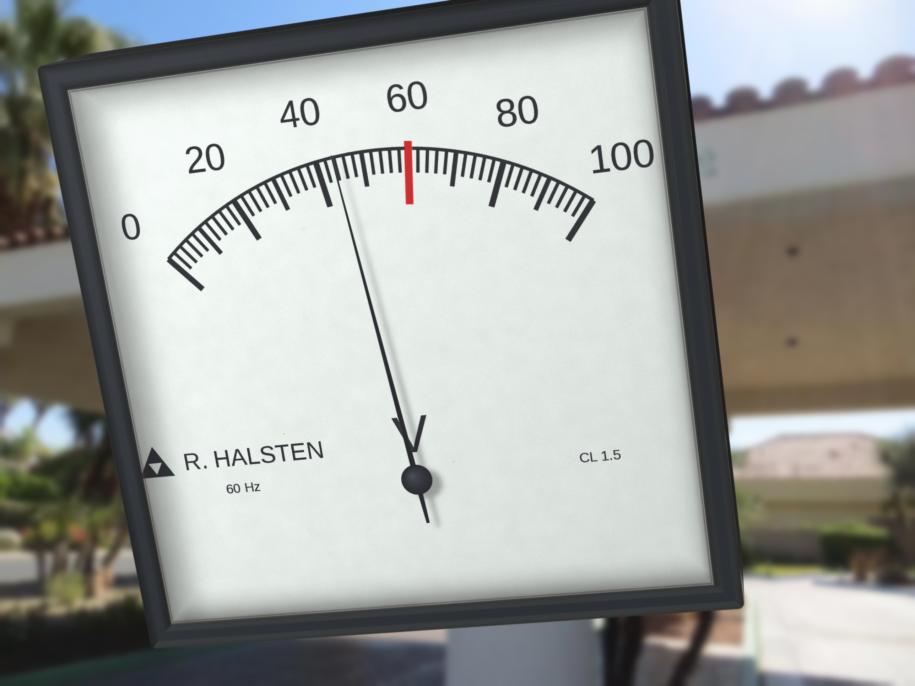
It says 44 V
